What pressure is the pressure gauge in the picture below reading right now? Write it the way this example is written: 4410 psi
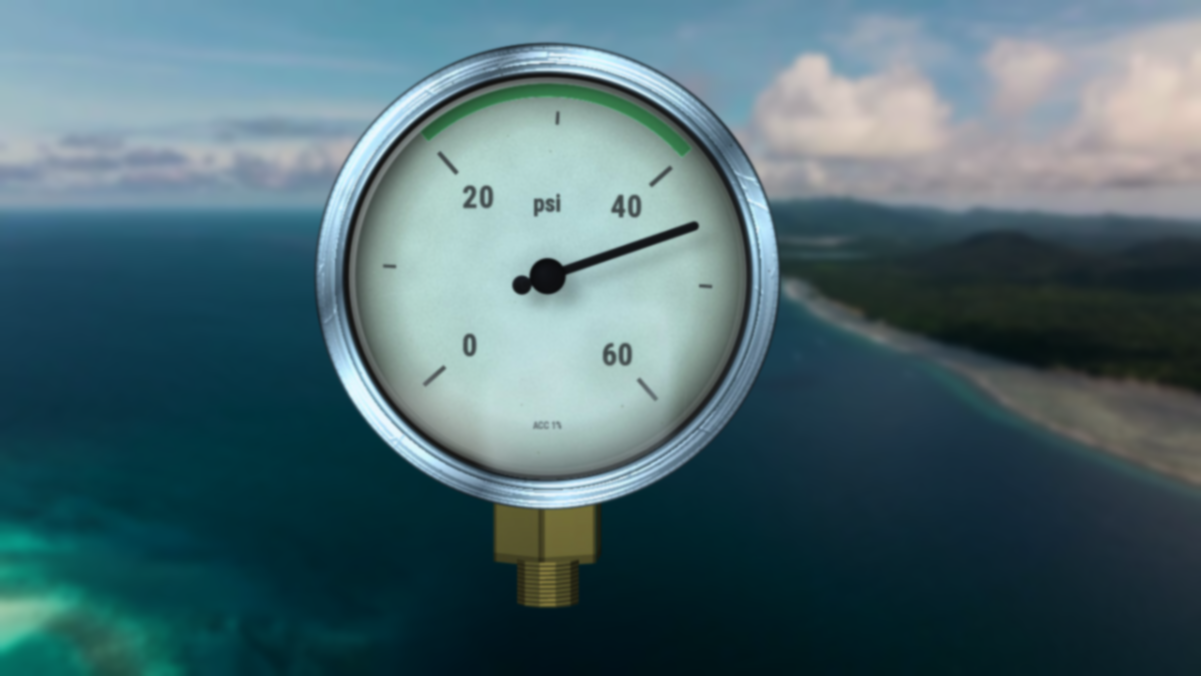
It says 45 psi
